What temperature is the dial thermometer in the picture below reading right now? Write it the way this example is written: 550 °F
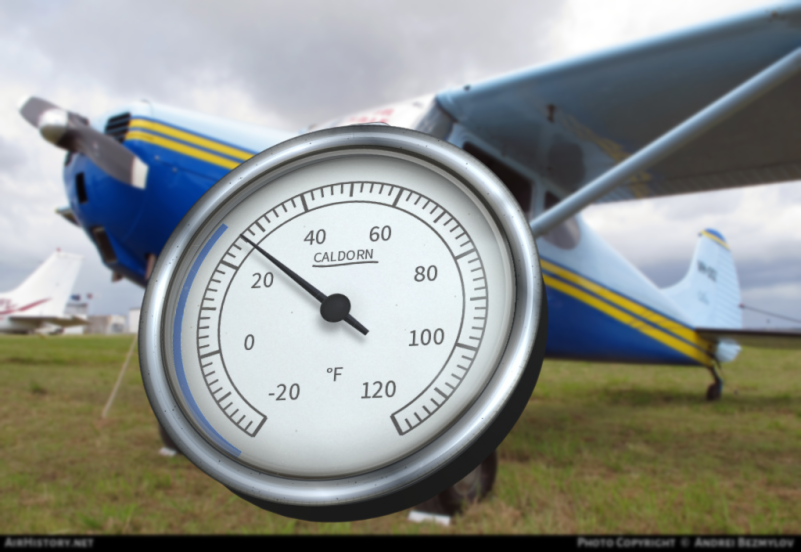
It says 26 °F
